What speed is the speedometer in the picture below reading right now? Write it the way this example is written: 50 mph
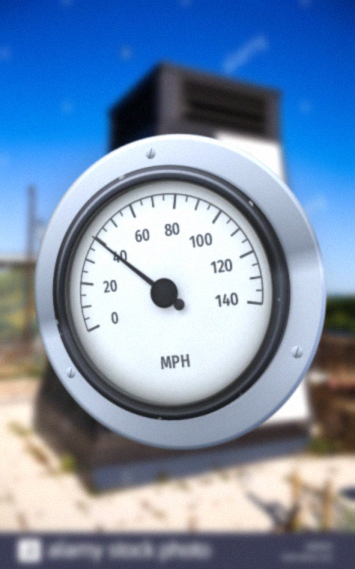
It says 40 mph
